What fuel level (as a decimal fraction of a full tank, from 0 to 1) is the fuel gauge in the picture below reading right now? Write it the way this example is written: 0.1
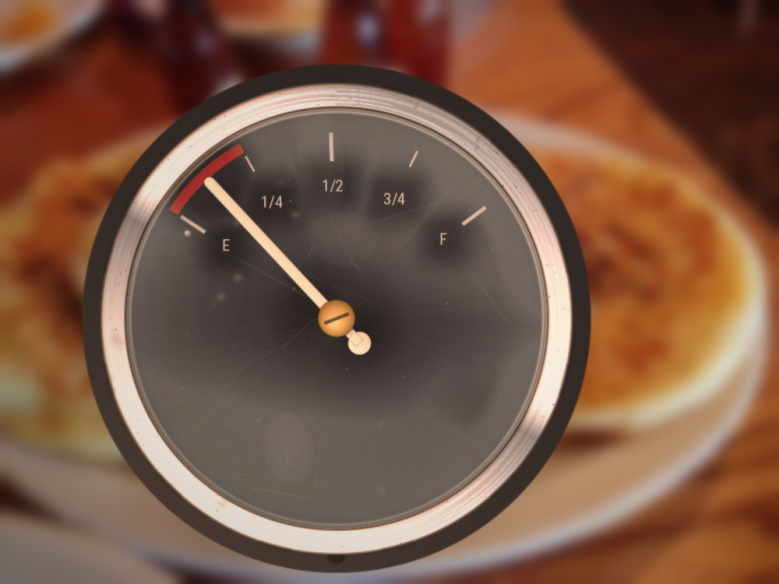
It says 0.125
